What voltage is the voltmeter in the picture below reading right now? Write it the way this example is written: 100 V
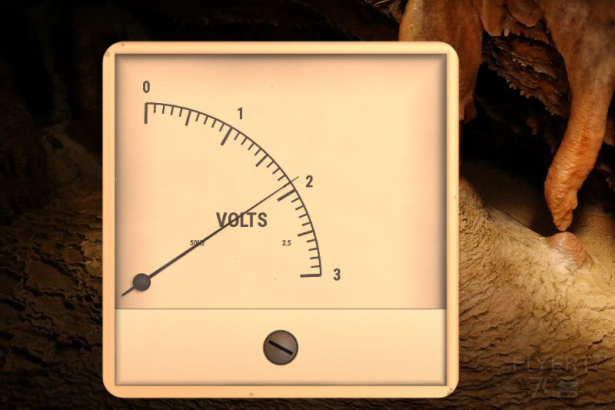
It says 1.9 V
